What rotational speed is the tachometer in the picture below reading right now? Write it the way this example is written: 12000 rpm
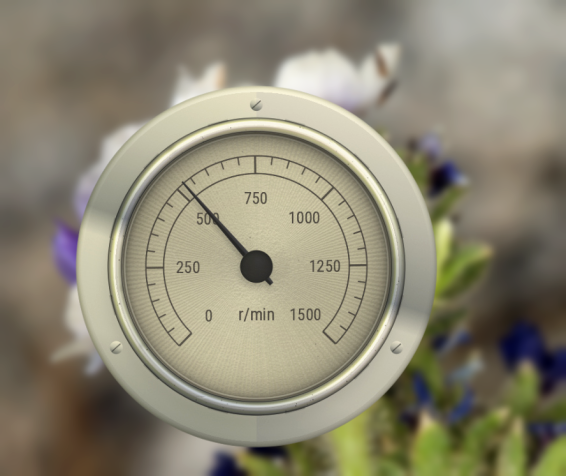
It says 525 rpm
